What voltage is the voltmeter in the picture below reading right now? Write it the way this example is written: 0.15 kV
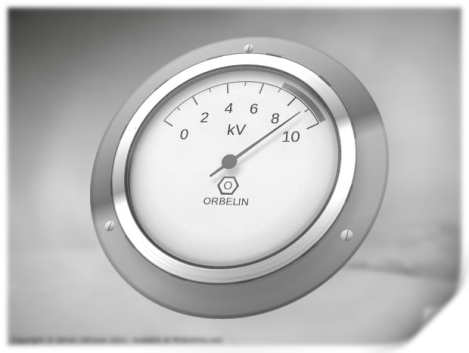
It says 9 kV
